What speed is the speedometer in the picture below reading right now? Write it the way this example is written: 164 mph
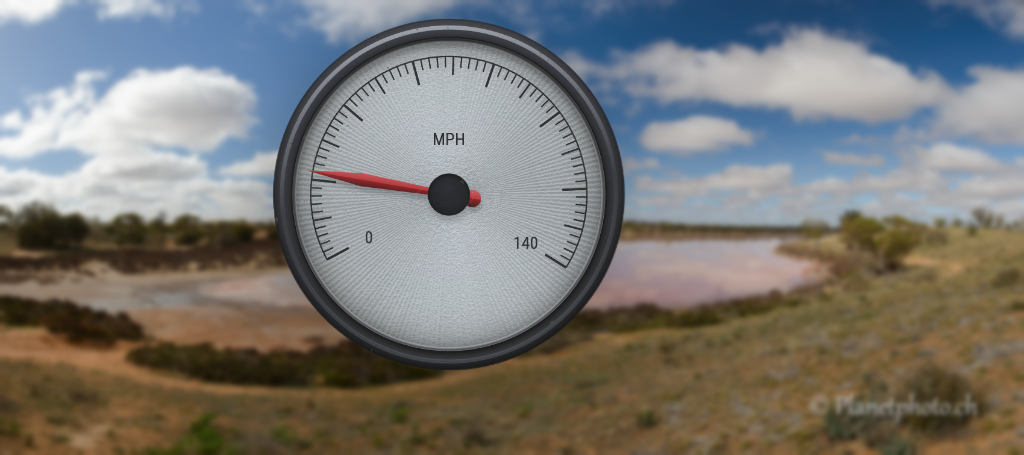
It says 22 mph
